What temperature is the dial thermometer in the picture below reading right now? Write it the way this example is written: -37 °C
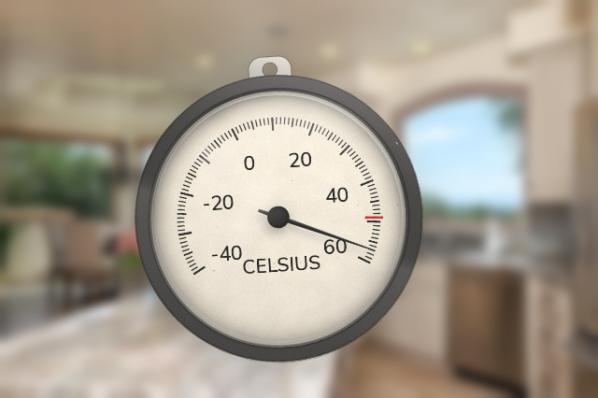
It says 57 °C
